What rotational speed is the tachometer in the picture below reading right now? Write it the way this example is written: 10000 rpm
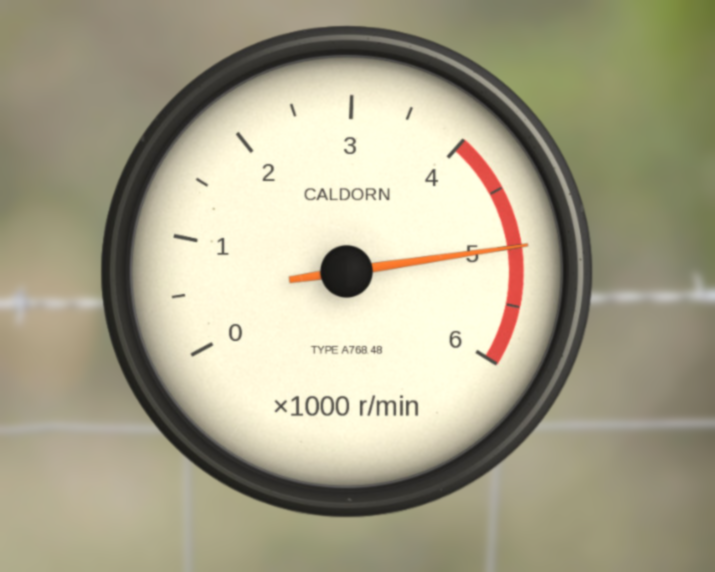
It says 5000 rpm
